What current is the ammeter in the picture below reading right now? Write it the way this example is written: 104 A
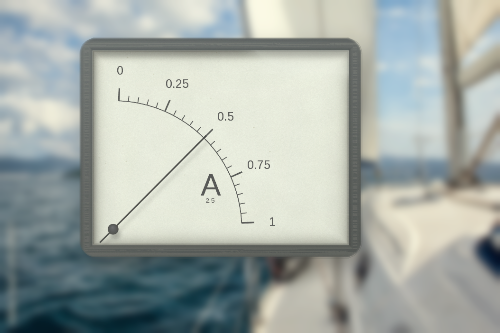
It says 0.5 A
